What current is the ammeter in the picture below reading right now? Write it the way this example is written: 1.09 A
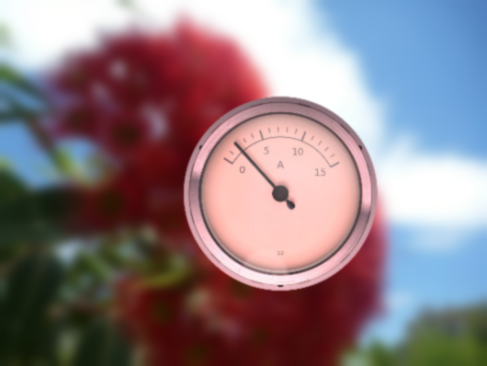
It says 2 A
